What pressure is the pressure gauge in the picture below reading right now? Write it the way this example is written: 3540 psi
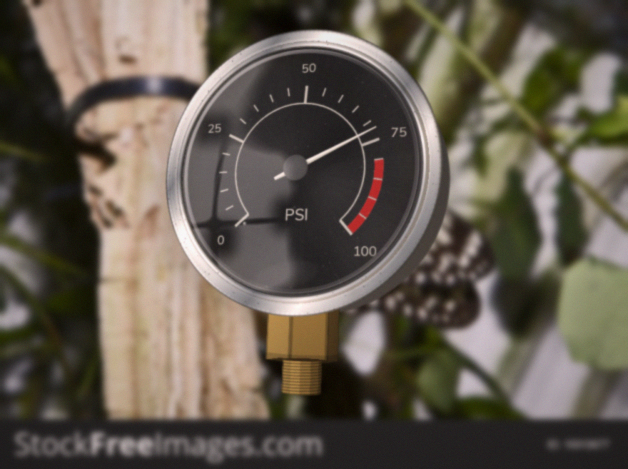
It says 72.5 psi
